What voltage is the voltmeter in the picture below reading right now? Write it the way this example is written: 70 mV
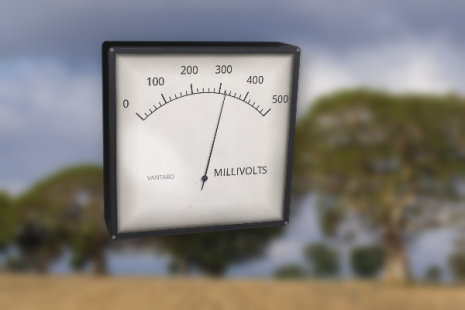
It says 320 mV
